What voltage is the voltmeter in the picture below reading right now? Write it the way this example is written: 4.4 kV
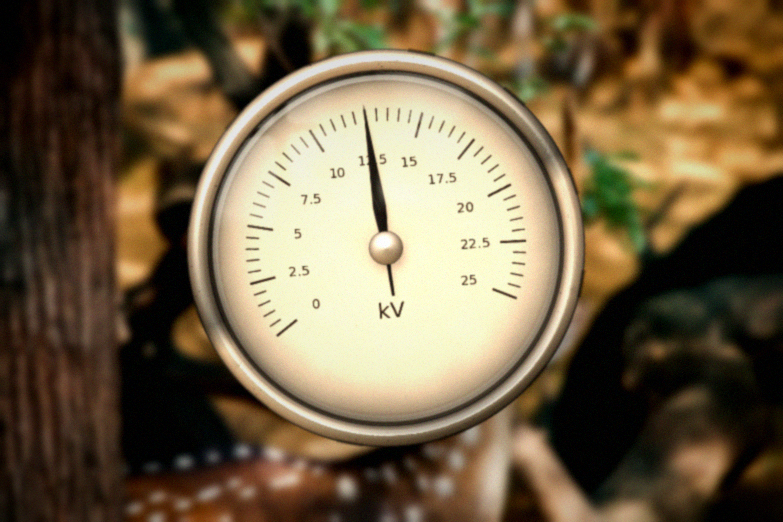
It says 12.5 kV
